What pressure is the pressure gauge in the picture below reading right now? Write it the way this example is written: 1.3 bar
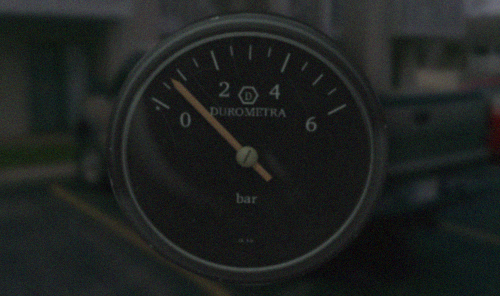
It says 0.75 bar
